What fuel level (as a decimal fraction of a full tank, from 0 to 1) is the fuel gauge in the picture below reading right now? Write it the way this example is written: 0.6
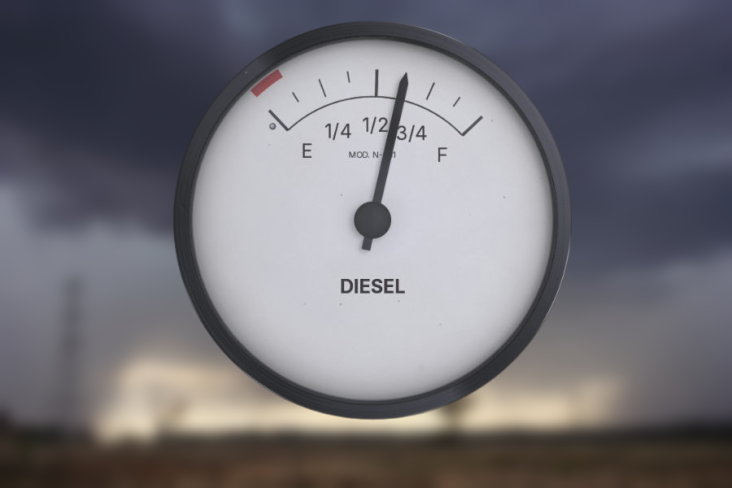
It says 0.625
